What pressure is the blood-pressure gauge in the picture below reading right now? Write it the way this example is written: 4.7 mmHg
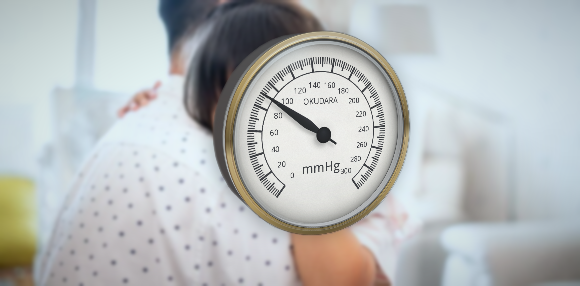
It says 90 mmHg
